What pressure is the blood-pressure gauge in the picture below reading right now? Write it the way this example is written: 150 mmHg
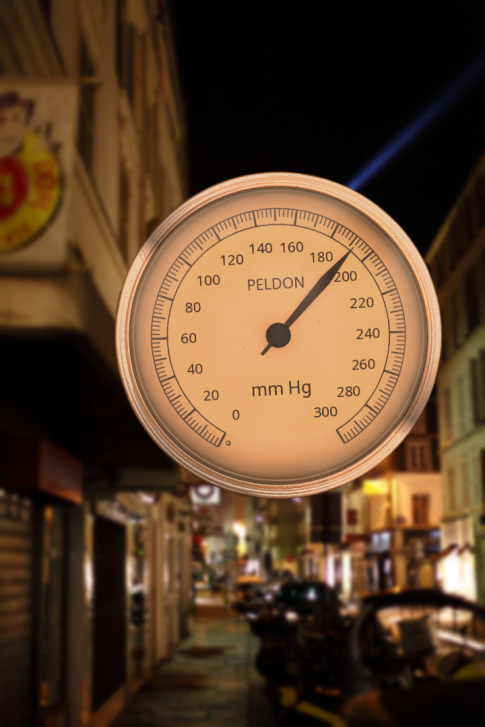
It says 192 mmHg
